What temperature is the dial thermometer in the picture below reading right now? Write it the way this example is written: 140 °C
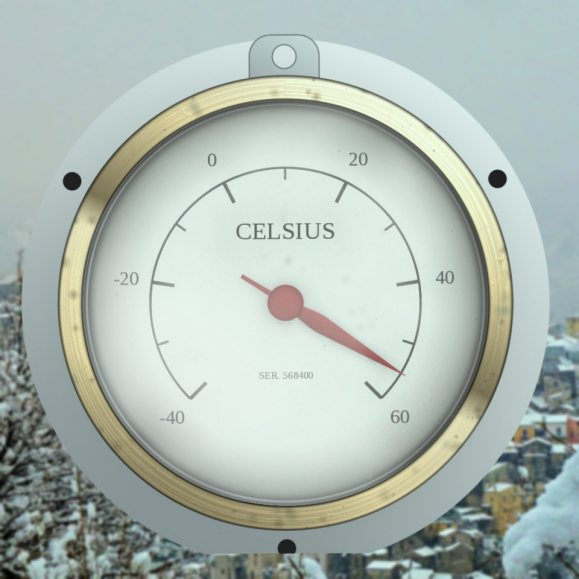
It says 55 °C
